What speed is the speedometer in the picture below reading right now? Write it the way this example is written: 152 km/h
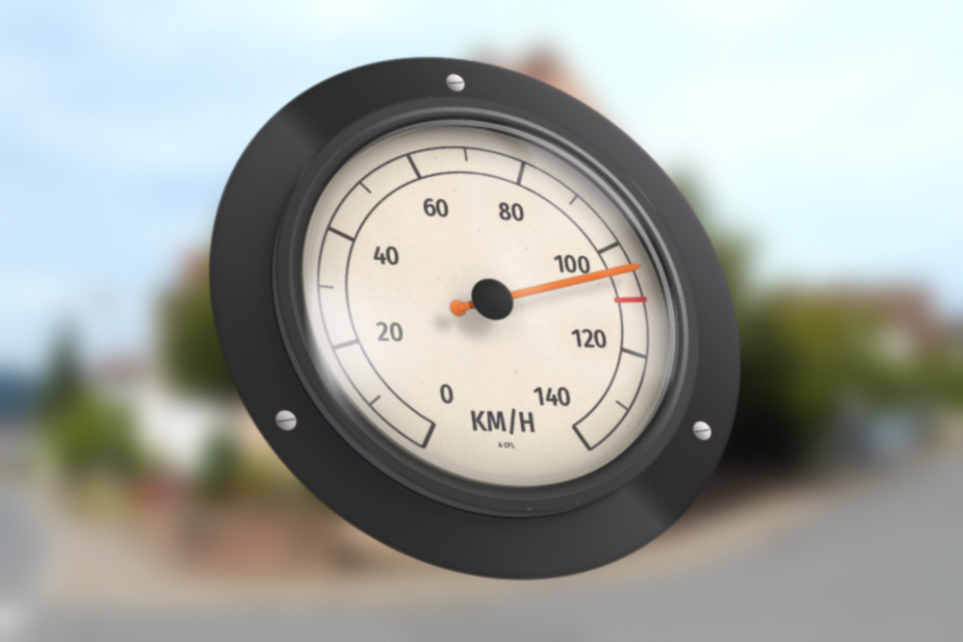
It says 105 km/h
